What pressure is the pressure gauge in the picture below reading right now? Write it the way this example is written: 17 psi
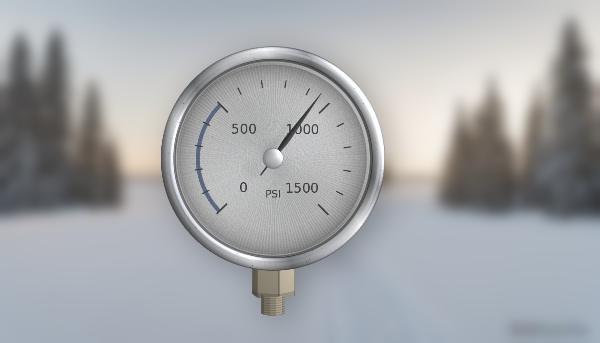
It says 950 psi
